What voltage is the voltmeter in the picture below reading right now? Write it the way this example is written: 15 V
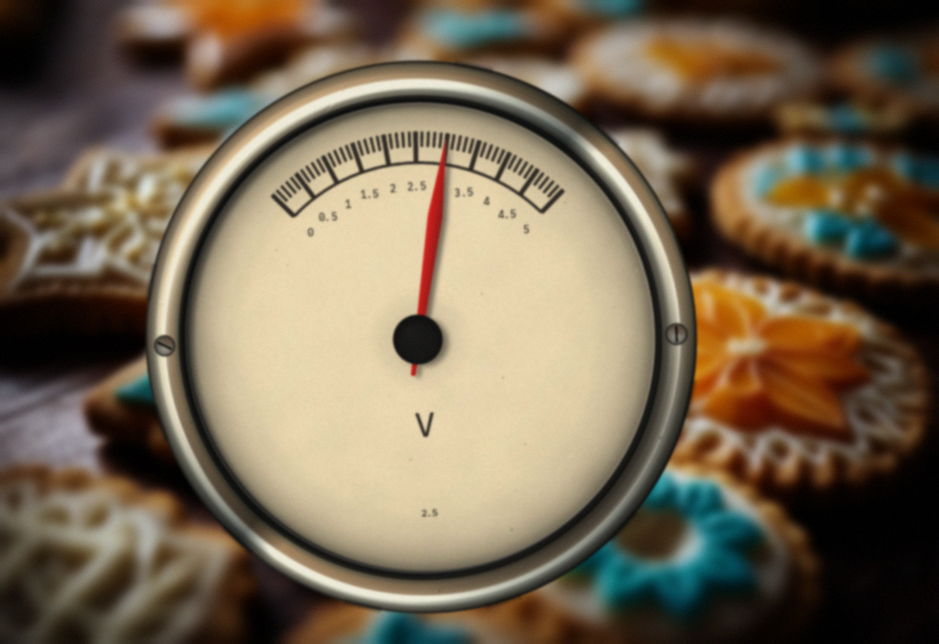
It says 3 V
